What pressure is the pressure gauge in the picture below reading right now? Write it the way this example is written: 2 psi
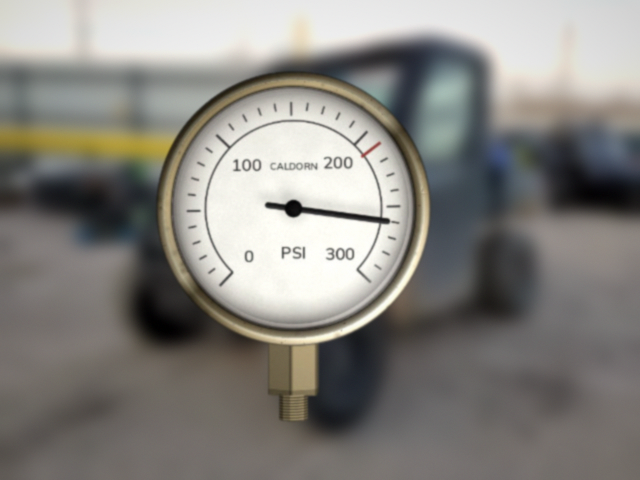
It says 260 psi
